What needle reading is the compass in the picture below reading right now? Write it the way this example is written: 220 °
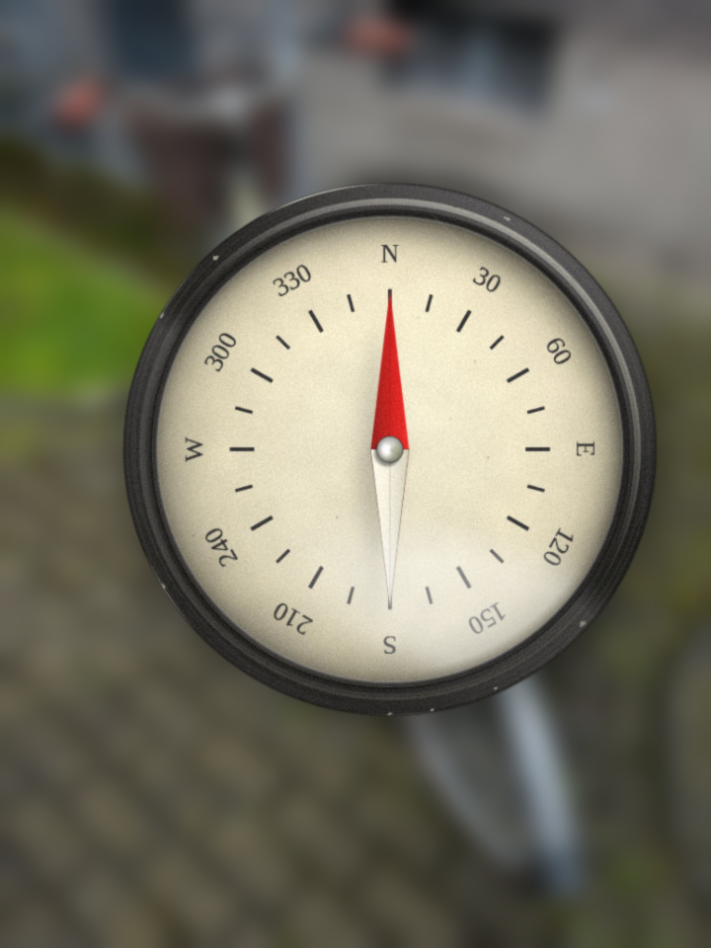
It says 0 °
